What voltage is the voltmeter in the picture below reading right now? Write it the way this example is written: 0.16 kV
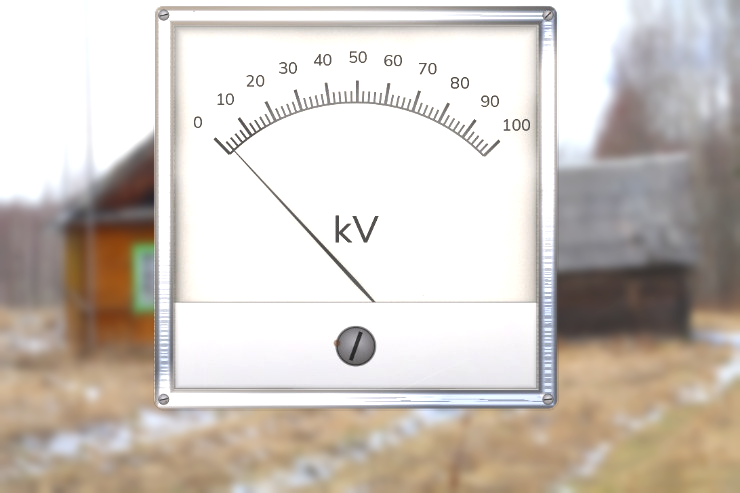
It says 2 kV
